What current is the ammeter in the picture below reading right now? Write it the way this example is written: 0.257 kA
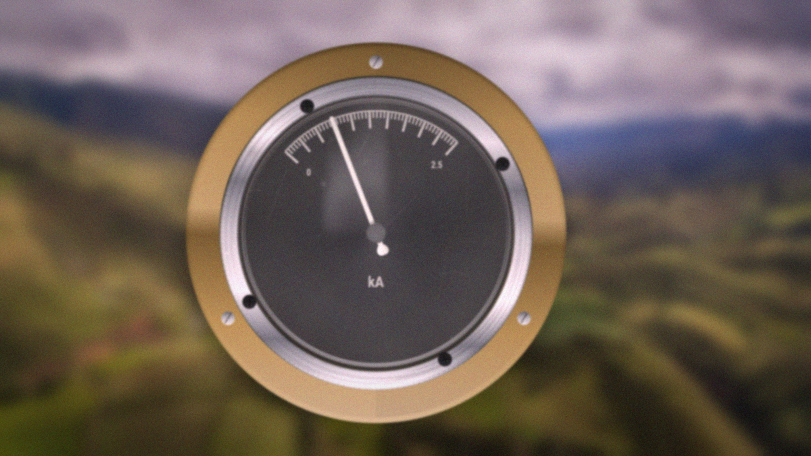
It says 0.75 kA
